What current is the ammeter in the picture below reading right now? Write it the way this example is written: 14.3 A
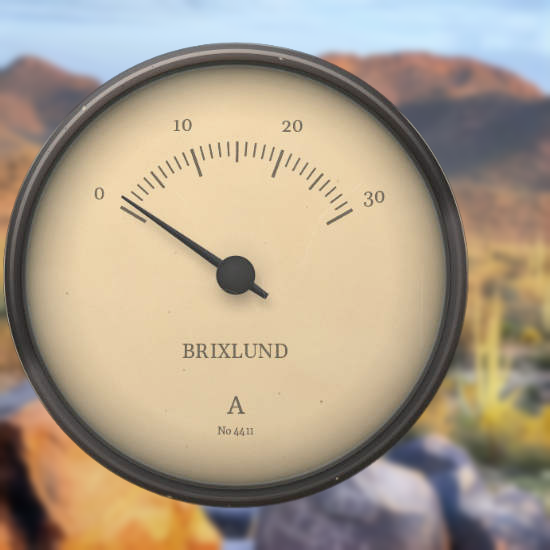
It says 1 A
